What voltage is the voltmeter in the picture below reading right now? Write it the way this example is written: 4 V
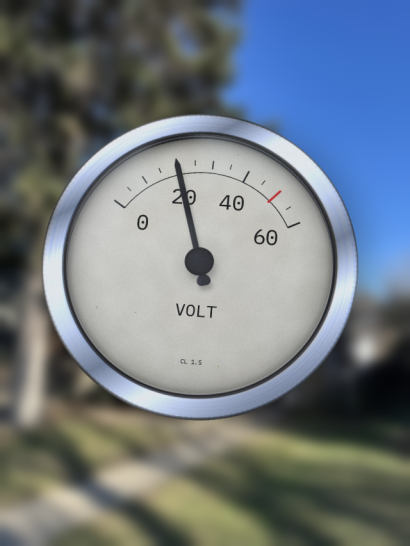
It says 20 V
